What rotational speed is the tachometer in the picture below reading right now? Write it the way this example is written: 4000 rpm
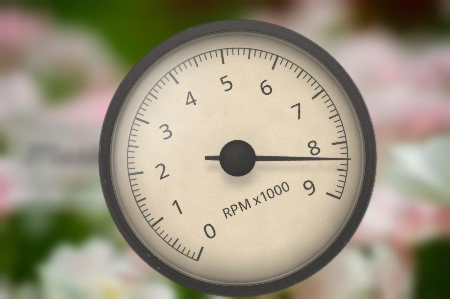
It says 8300 rpm
